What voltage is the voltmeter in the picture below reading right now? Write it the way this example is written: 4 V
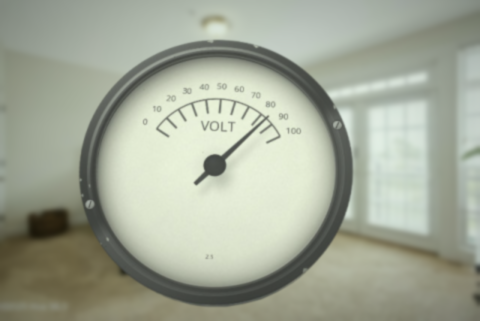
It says 85 V
